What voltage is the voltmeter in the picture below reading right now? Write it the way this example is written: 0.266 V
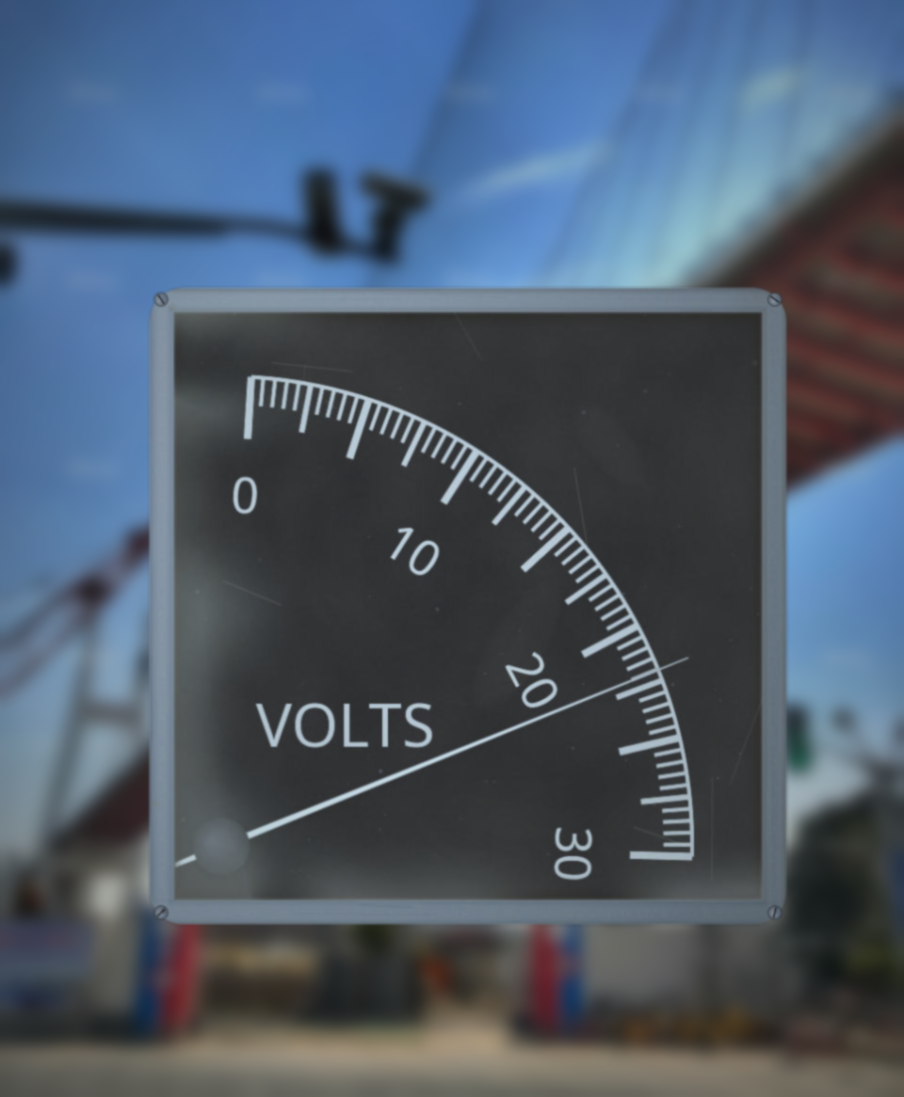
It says 22 V
